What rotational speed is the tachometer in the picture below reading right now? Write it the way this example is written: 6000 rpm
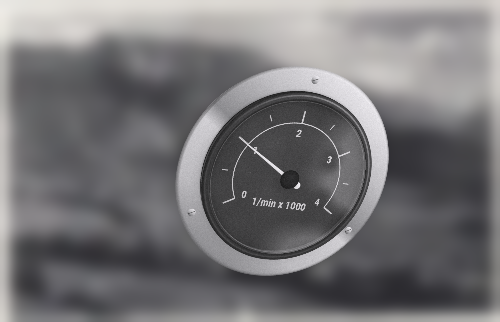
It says 1000 rpm
